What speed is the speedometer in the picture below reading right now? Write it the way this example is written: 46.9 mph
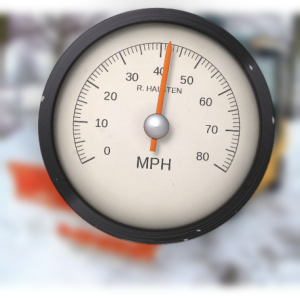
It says 42 mph
